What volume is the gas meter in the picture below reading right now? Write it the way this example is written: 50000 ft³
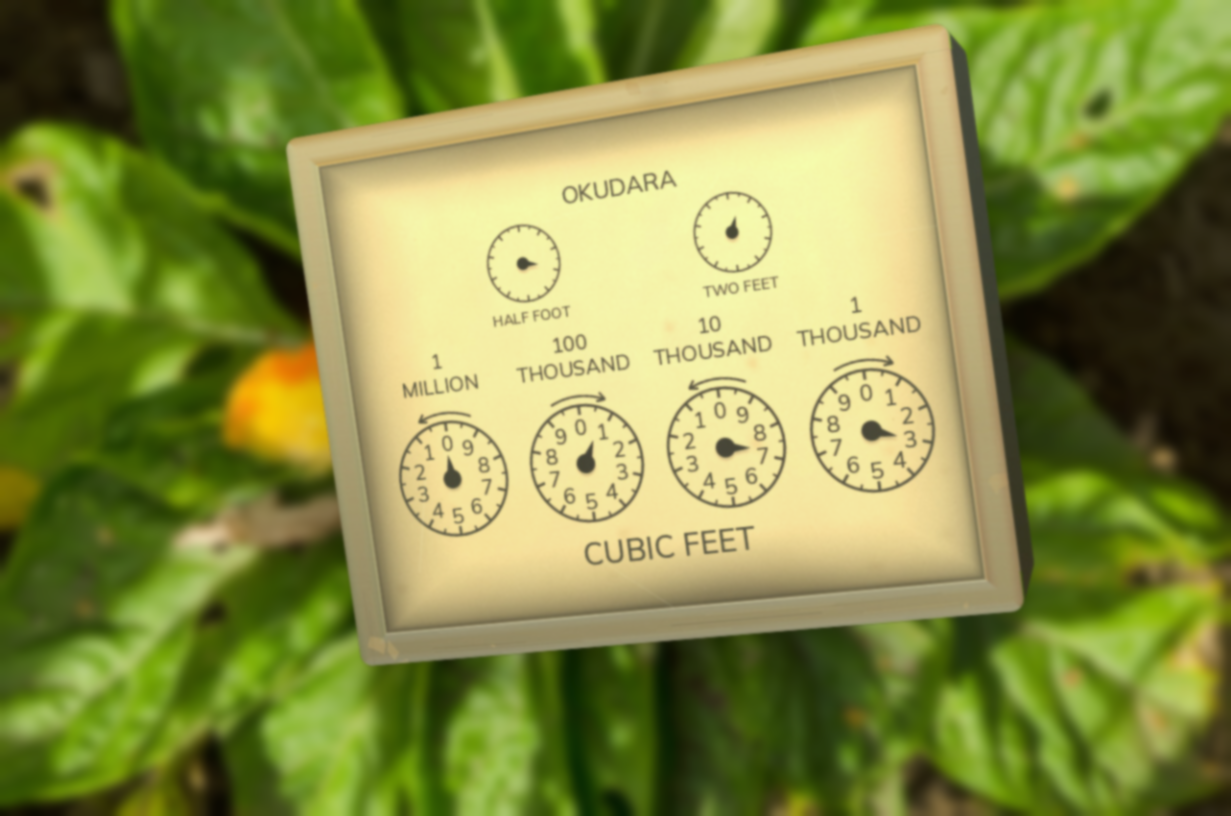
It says 7300 ft³
